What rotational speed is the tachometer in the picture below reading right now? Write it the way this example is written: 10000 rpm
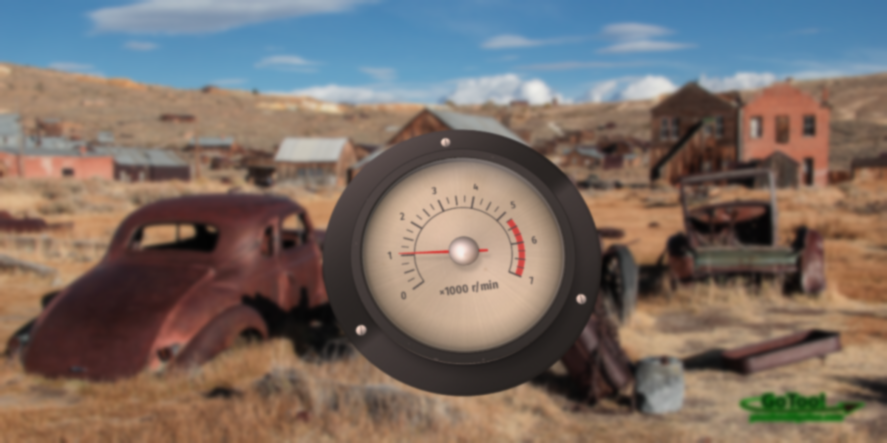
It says 1000 rpm
